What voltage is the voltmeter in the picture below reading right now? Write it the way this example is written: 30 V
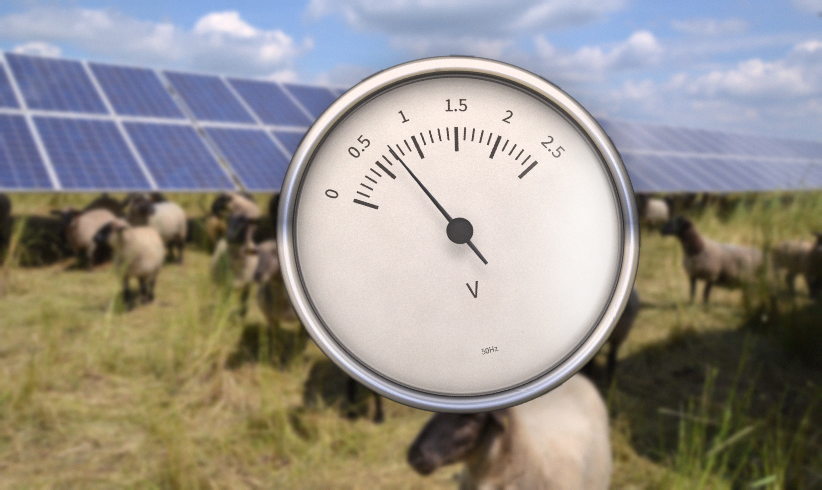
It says 0.7 V
